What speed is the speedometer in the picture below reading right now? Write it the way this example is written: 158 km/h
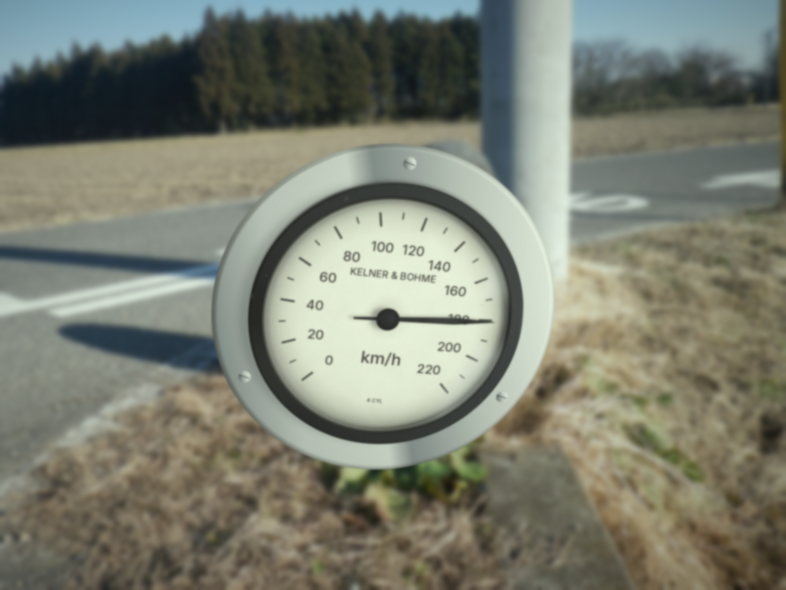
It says 180 km/h
